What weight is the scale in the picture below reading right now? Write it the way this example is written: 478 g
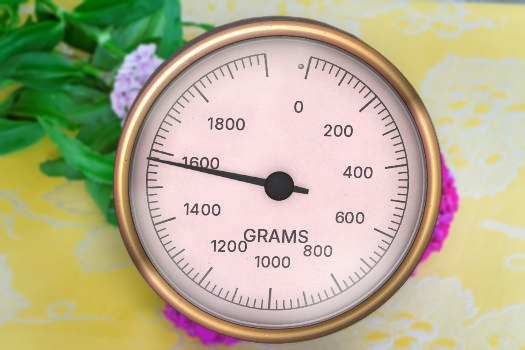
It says 1580 g
